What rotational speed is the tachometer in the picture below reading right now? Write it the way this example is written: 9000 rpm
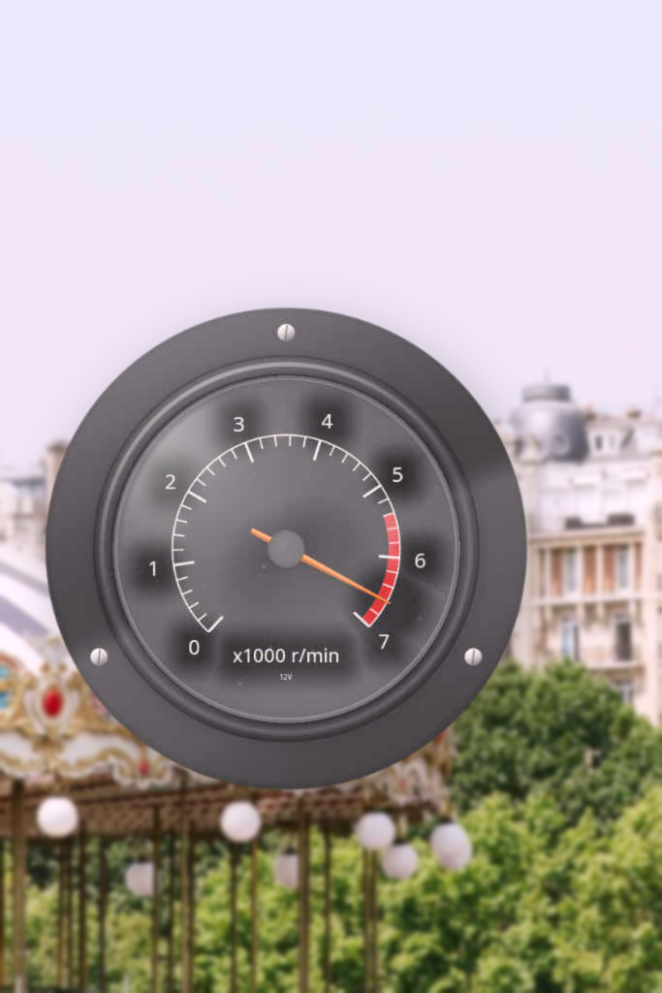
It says 6600 rpm
